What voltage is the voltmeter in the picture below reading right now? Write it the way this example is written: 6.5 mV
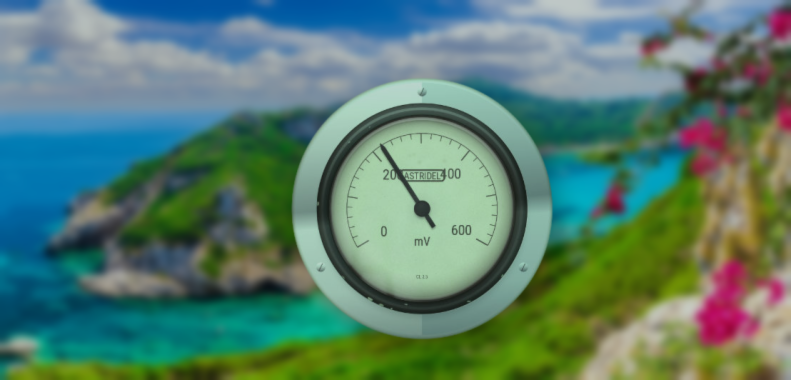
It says 220 mV
